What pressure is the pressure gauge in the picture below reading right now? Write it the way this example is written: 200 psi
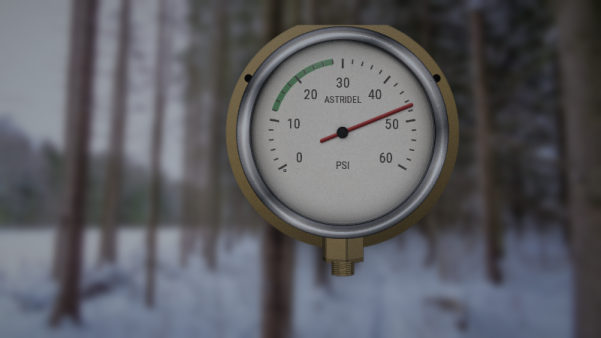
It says 47 psi
